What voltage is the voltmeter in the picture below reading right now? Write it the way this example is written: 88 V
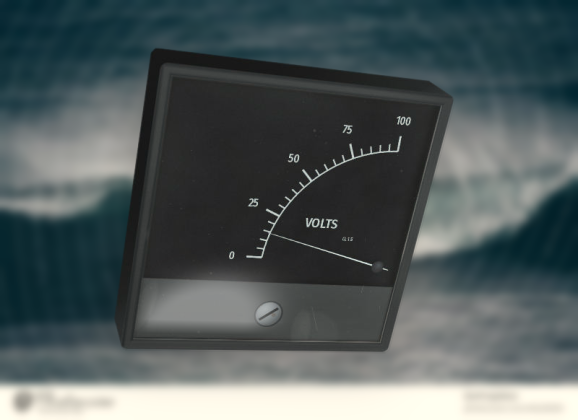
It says 15 V
